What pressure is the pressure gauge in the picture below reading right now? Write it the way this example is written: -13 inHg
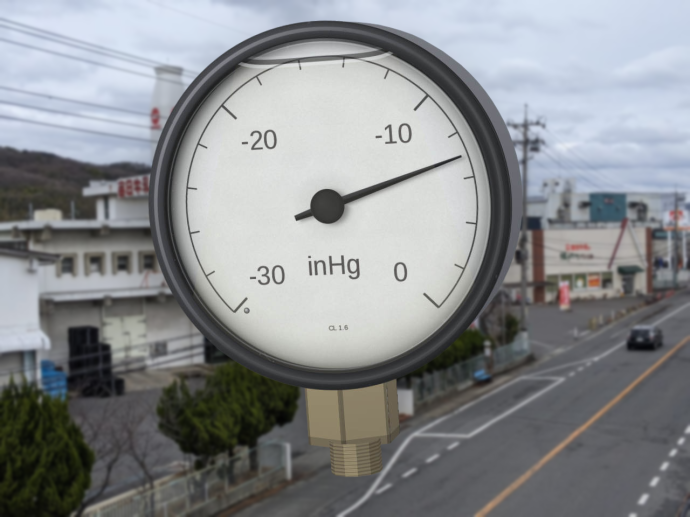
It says -7 inHg
